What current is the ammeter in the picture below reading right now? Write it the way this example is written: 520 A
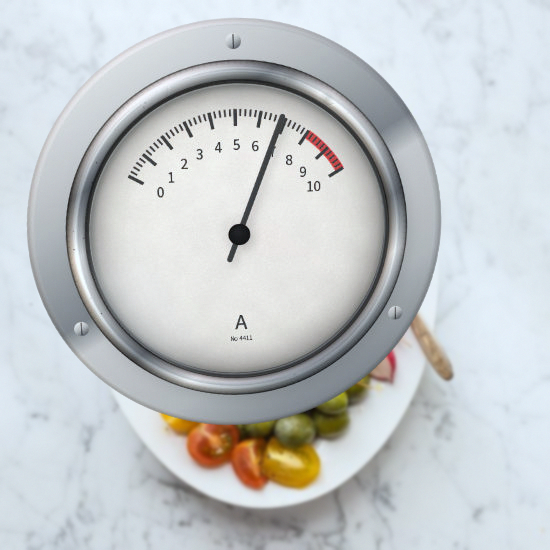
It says 6.8 A
